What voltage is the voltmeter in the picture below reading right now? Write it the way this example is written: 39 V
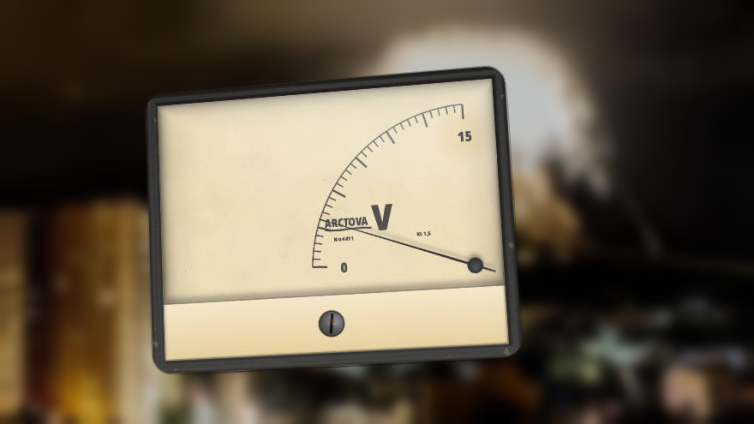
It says 3 V
